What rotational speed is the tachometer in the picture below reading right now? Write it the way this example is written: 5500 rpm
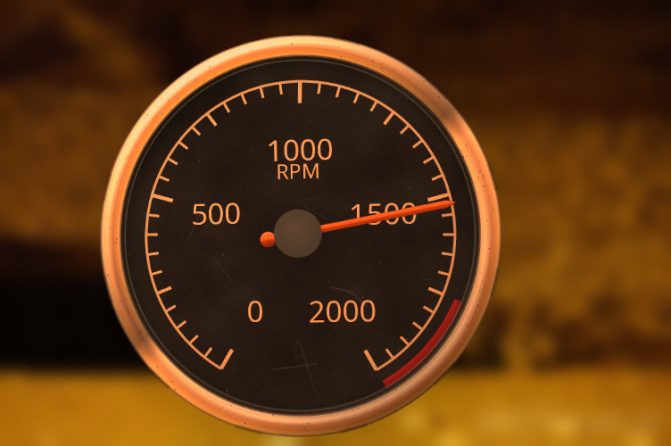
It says 1525 rpm
